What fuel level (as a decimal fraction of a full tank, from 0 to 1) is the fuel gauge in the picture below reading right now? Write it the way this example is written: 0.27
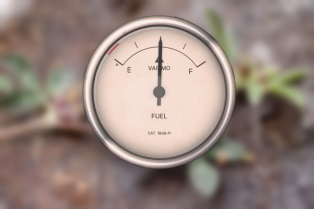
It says 0.5
